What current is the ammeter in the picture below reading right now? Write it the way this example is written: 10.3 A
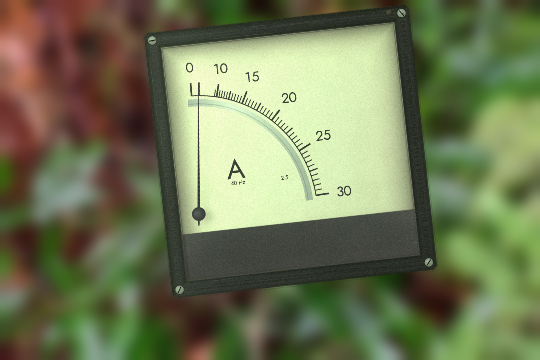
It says 5 A
